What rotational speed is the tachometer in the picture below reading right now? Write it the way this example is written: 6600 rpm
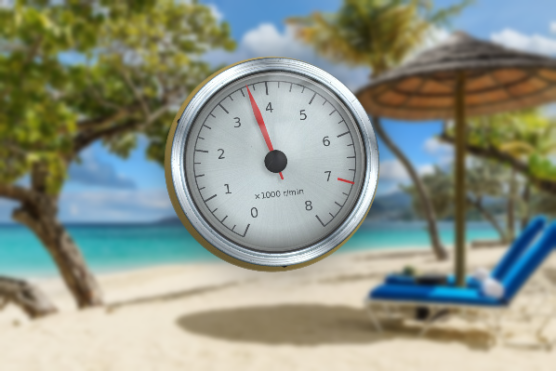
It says 3625 rpm
